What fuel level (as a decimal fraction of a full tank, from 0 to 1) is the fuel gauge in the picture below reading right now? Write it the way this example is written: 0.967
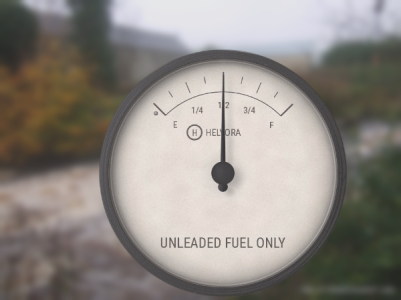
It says 0.5
